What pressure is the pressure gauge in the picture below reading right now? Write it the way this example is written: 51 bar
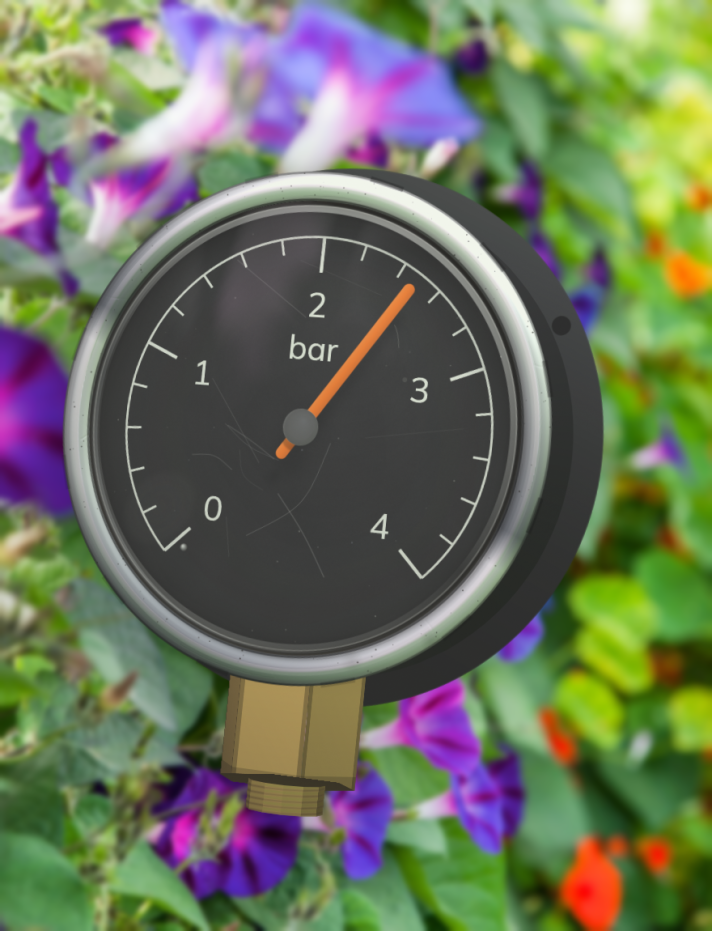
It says 2.5 bar
